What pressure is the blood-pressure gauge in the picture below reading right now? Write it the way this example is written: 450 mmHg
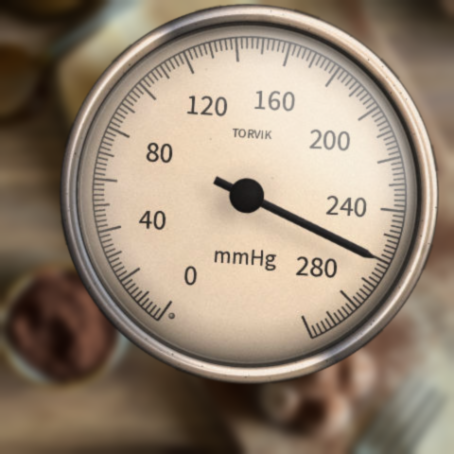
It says 260 mmHg
